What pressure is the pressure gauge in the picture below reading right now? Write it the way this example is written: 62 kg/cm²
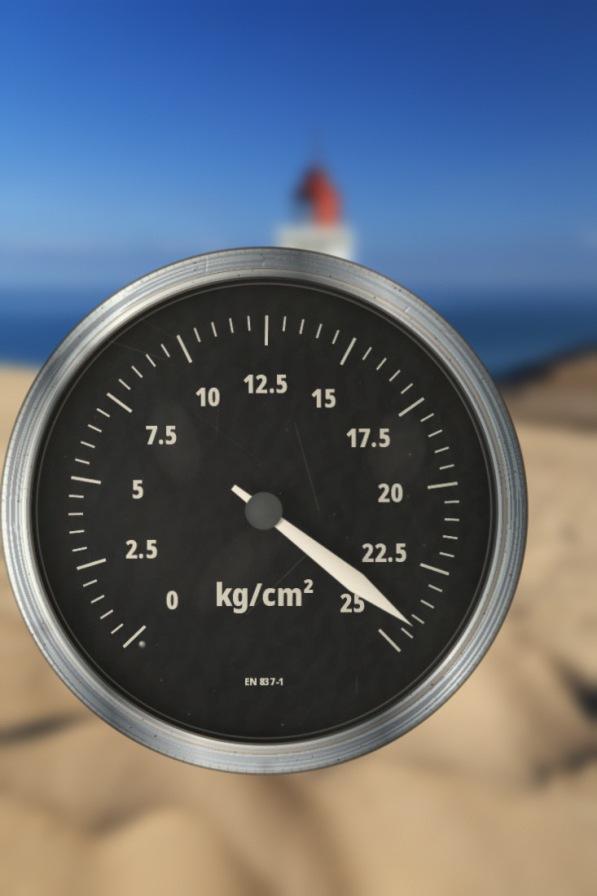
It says 24.25 kg/cm²
